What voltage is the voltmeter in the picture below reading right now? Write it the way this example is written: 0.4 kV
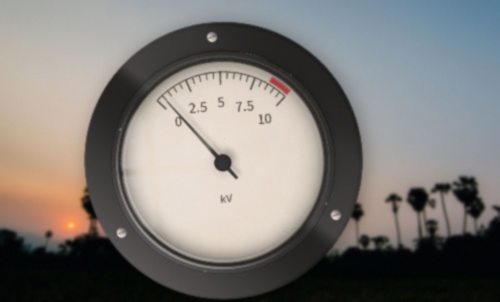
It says 0.5 kV
